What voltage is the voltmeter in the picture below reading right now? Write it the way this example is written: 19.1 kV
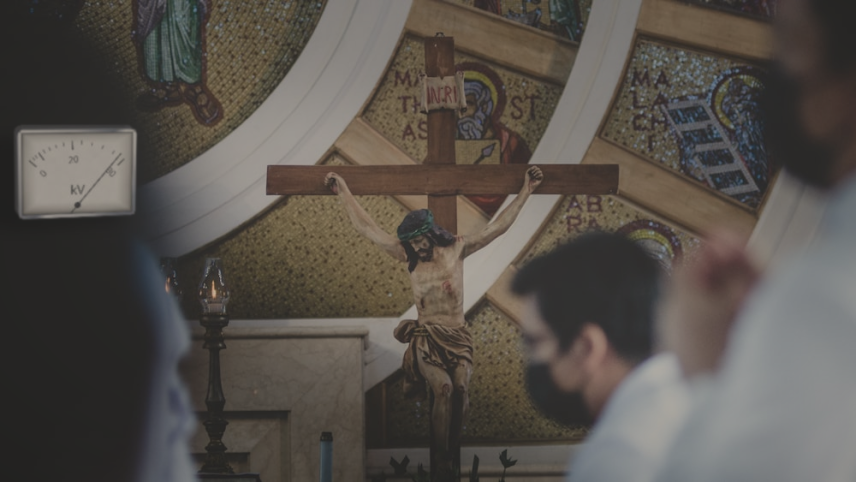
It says 29 kV
